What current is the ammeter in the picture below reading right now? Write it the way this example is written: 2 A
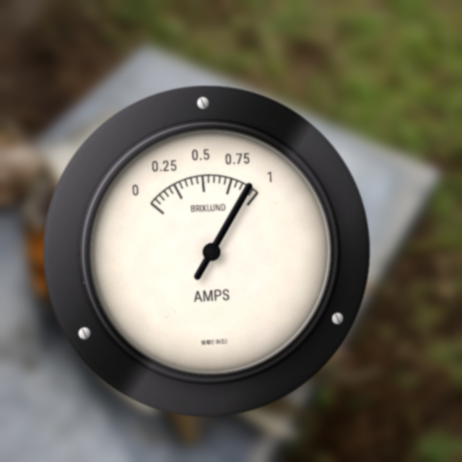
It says 0.9 A
